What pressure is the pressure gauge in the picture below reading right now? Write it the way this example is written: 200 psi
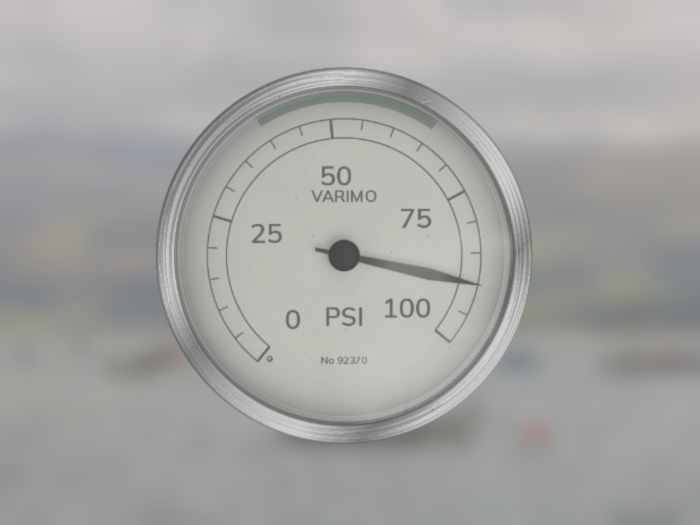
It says 90 psi
